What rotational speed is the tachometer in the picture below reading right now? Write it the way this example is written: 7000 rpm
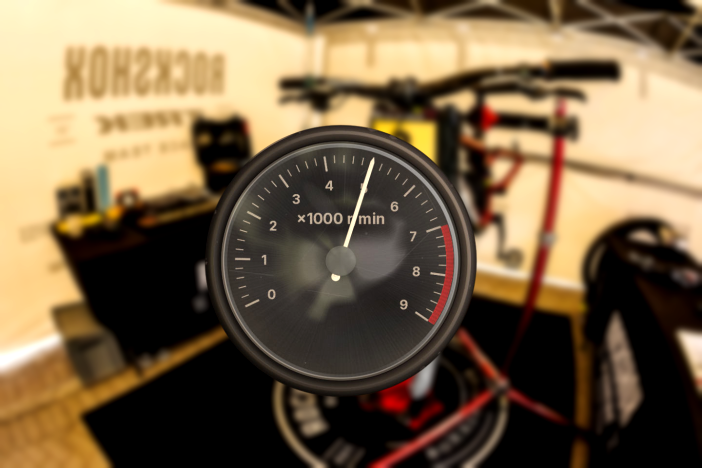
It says 5000 rpm
